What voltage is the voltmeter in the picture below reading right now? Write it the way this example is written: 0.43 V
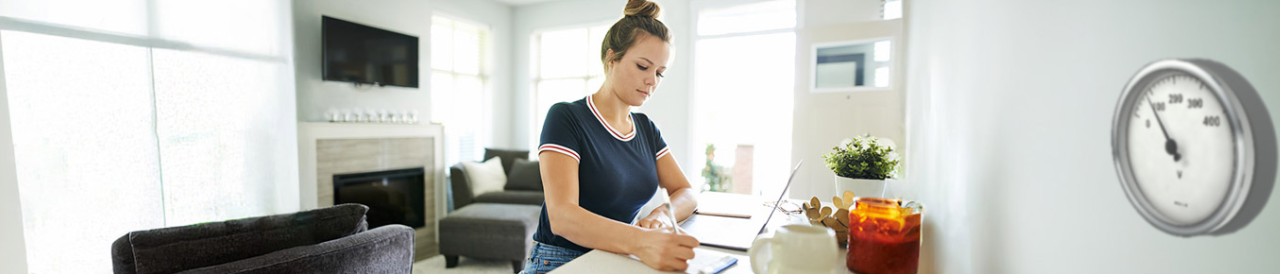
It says 100 V
